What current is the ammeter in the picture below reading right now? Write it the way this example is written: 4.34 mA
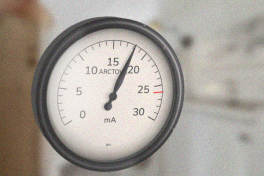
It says 18 mA
